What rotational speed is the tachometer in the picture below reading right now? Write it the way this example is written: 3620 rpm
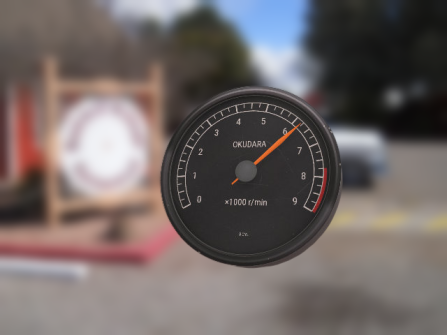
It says 6250 rpm
